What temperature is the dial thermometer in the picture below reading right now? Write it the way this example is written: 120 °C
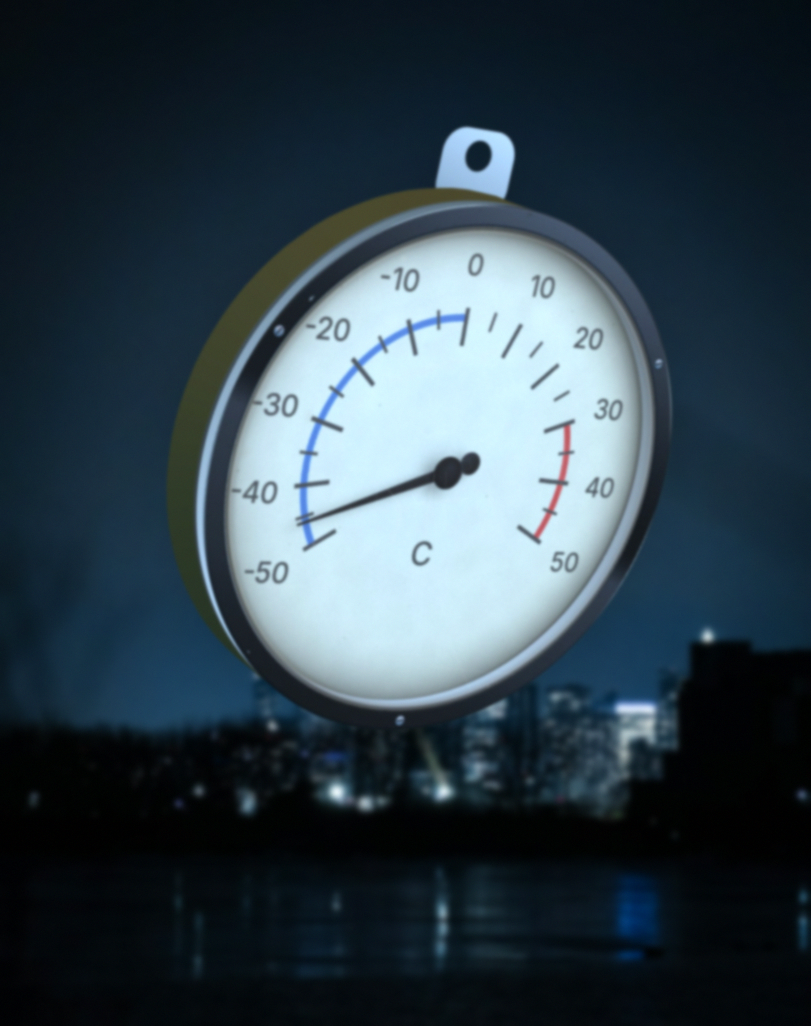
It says -45 °C
